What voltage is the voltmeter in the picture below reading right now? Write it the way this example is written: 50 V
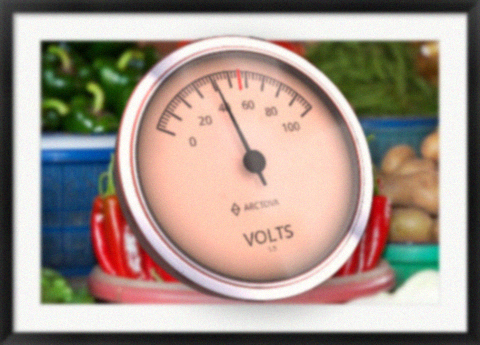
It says 40 V
